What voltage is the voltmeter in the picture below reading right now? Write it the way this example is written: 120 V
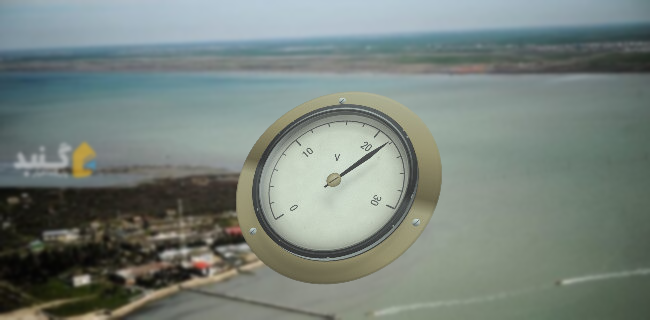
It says 22 V
